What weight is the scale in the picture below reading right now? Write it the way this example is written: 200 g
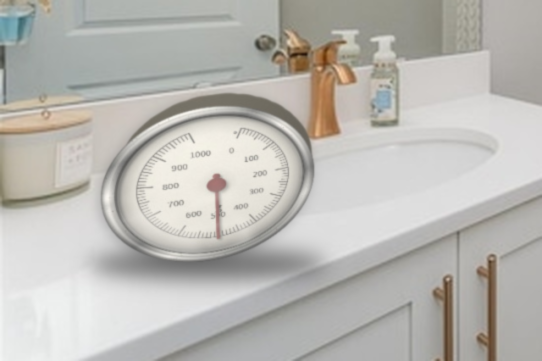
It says 500 g
